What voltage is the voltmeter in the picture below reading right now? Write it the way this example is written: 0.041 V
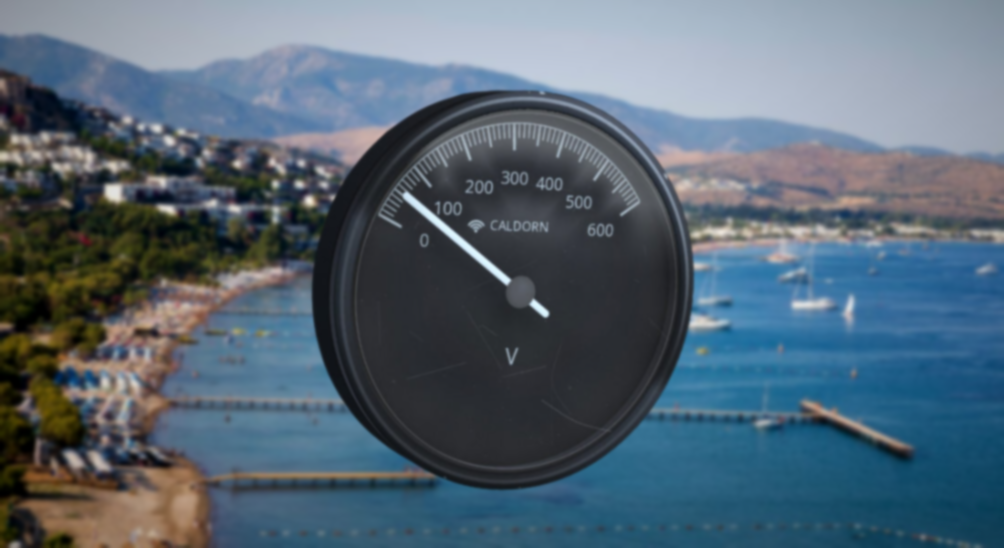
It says 50 V
